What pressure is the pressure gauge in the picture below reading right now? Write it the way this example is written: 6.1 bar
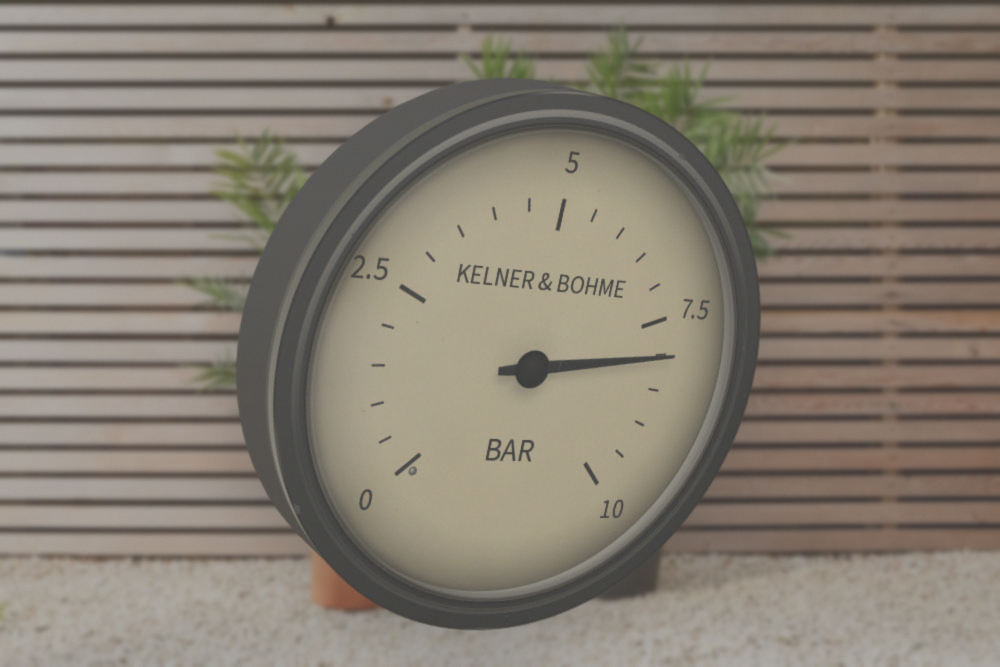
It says 8 bar
